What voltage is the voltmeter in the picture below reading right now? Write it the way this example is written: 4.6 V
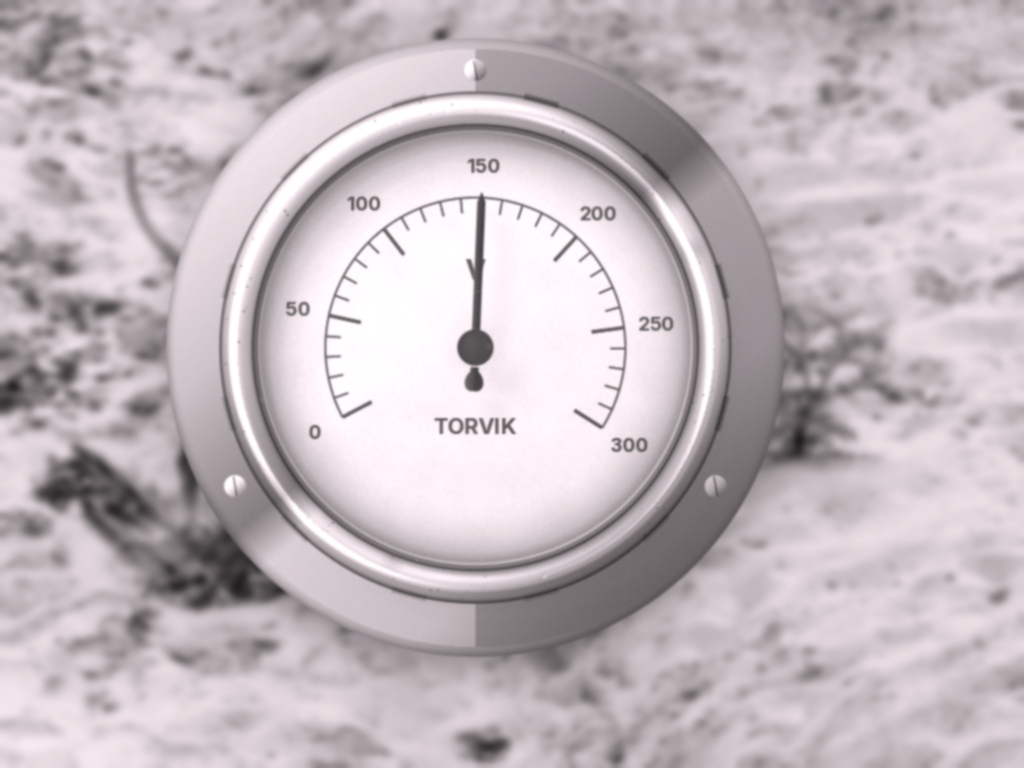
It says 150 V
